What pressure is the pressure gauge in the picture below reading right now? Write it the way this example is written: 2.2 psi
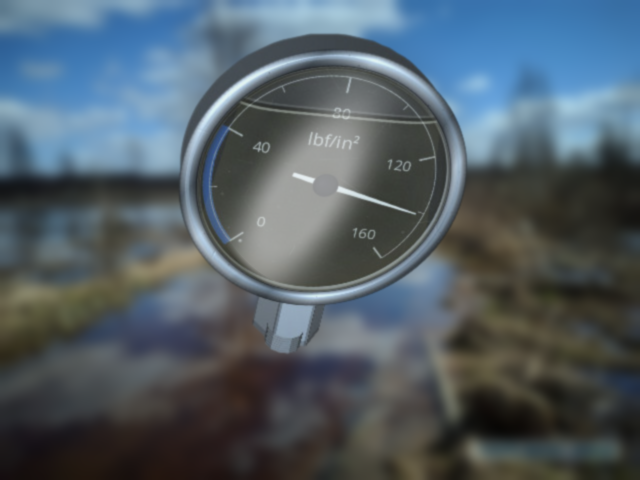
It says 140 psi
